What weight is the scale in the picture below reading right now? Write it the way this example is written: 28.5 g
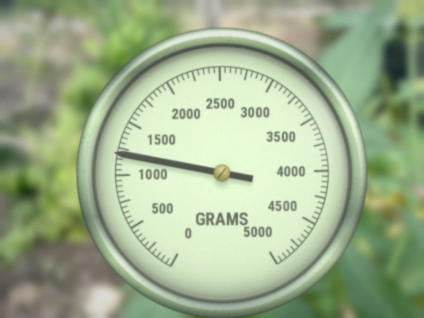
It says 1200 g
